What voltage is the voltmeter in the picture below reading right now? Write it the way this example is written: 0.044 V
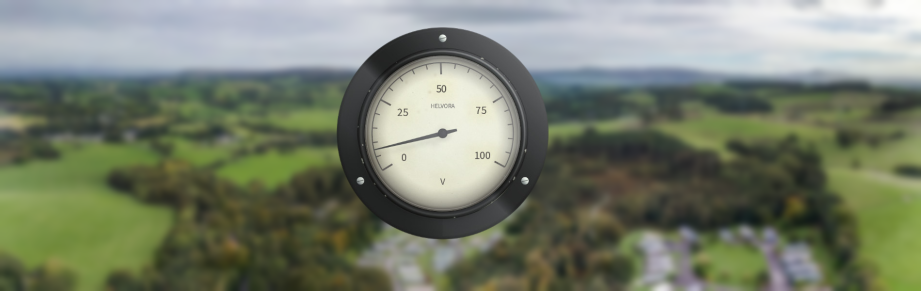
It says 7.5 V
